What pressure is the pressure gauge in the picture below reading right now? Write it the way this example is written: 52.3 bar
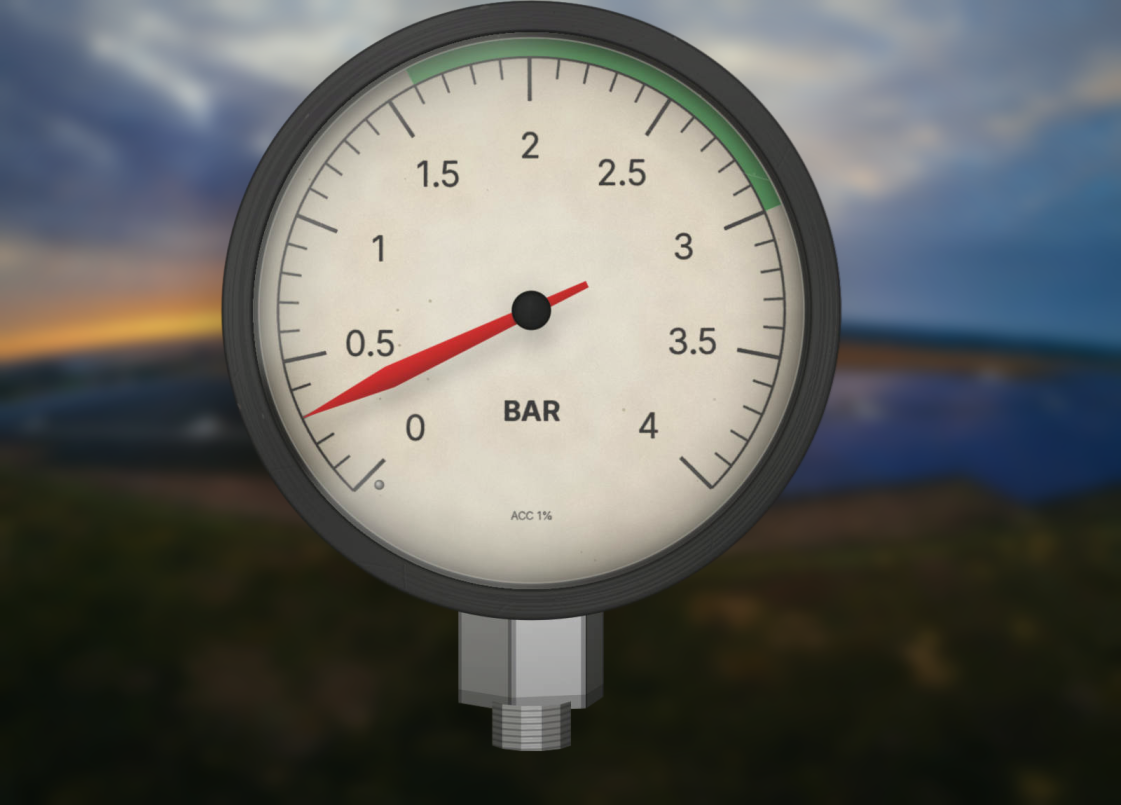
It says 0.3 bar
